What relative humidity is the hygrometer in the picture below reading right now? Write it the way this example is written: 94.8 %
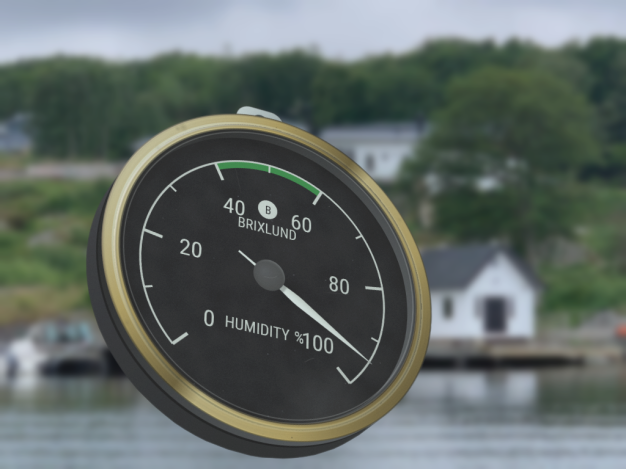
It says 95 %
